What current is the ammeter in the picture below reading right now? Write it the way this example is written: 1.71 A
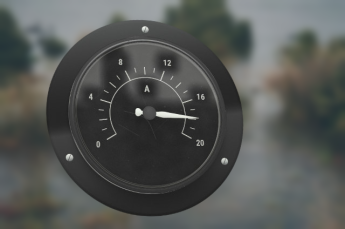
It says 18 A
